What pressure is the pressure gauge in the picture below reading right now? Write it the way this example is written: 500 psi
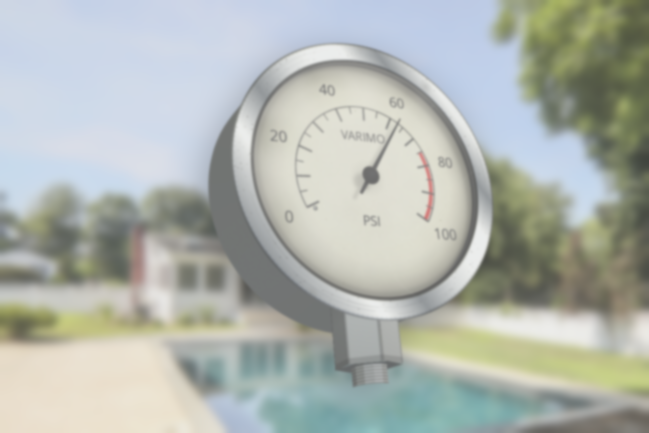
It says 62.5 psi
